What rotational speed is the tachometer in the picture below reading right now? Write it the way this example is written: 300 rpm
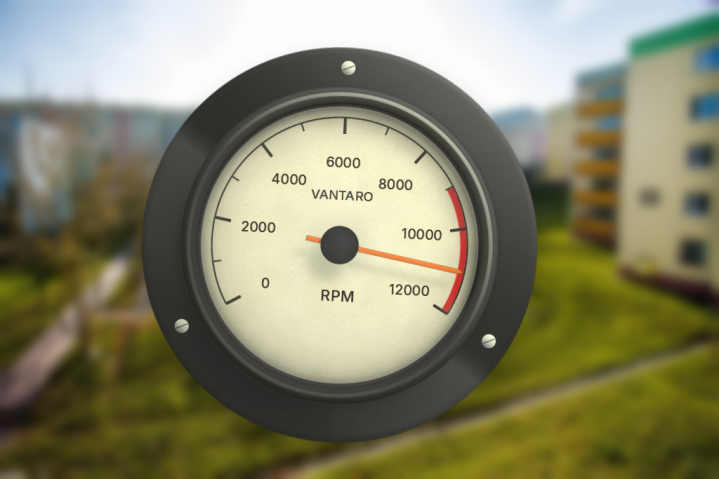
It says 11000 rpm
